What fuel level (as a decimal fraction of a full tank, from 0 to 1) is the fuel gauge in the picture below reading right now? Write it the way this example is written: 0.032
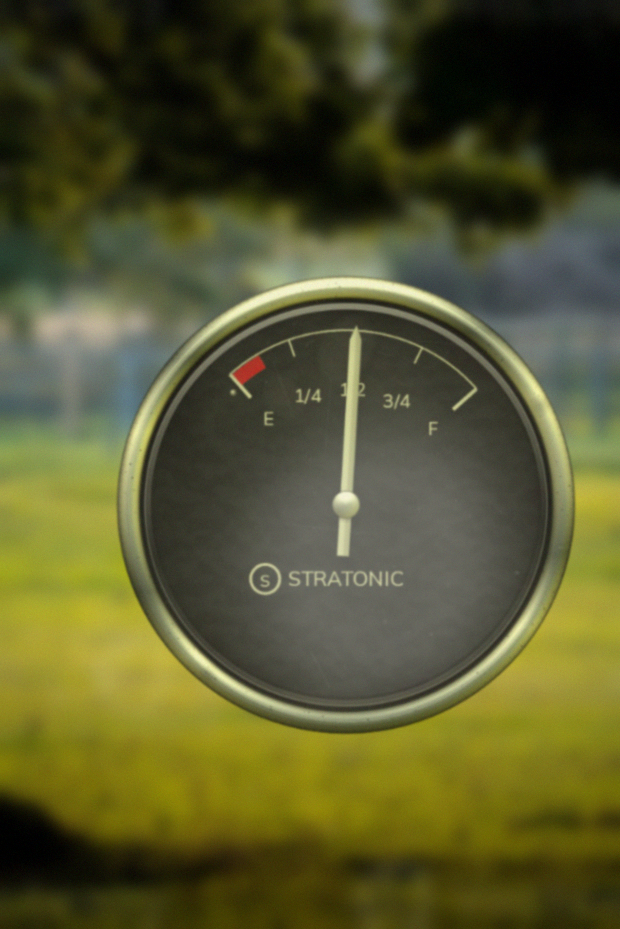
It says 0.5
